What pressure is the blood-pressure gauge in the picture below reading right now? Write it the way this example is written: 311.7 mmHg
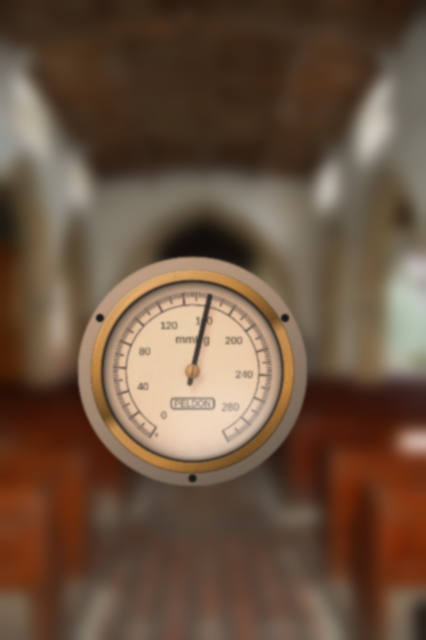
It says 160 mmHg
